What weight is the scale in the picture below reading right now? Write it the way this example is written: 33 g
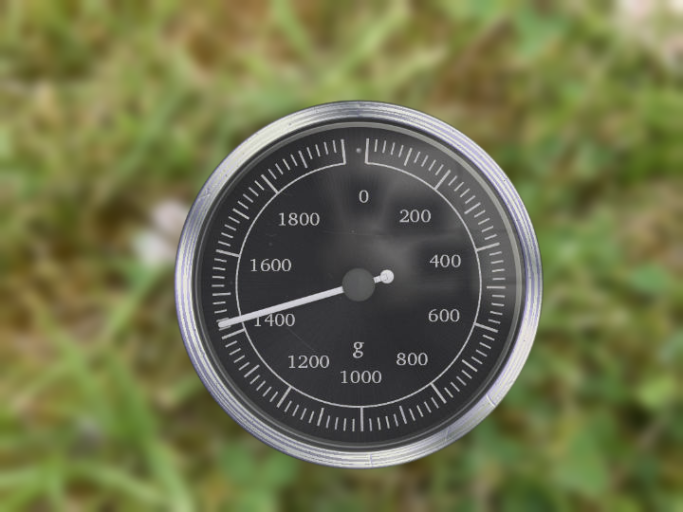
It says 1430 g
